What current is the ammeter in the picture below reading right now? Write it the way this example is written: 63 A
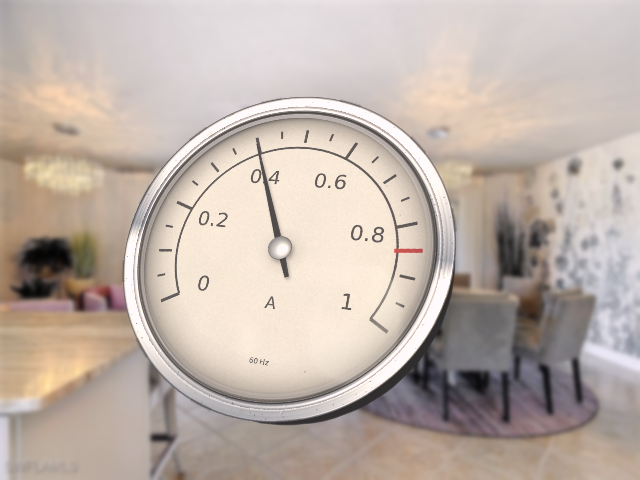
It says 0.4 A
